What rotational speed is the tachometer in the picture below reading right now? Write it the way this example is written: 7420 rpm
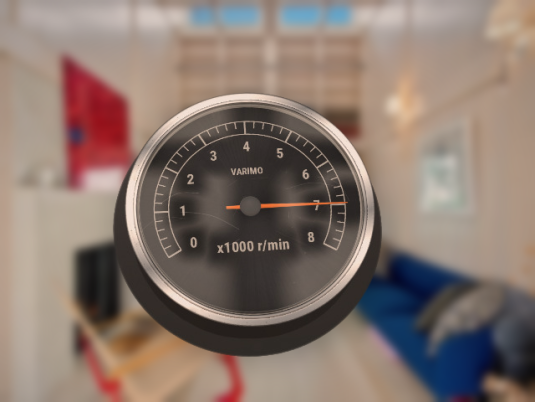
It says 7000 rpm
